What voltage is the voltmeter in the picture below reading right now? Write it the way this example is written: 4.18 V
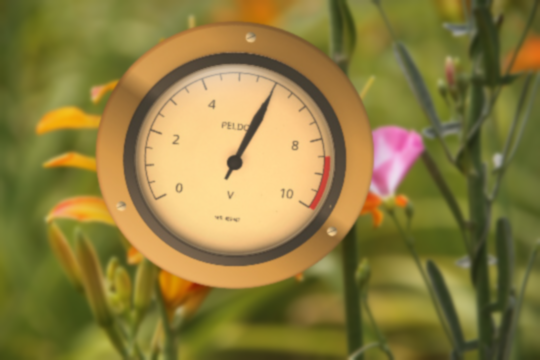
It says 6 V
